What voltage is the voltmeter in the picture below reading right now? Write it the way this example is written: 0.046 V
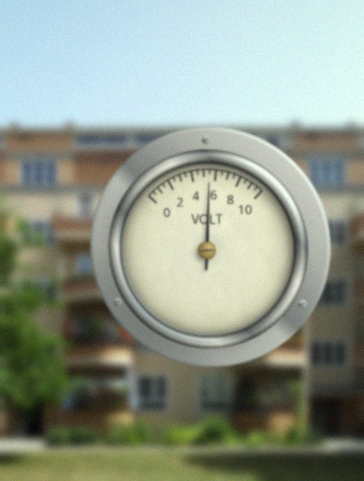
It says 5.5 V
